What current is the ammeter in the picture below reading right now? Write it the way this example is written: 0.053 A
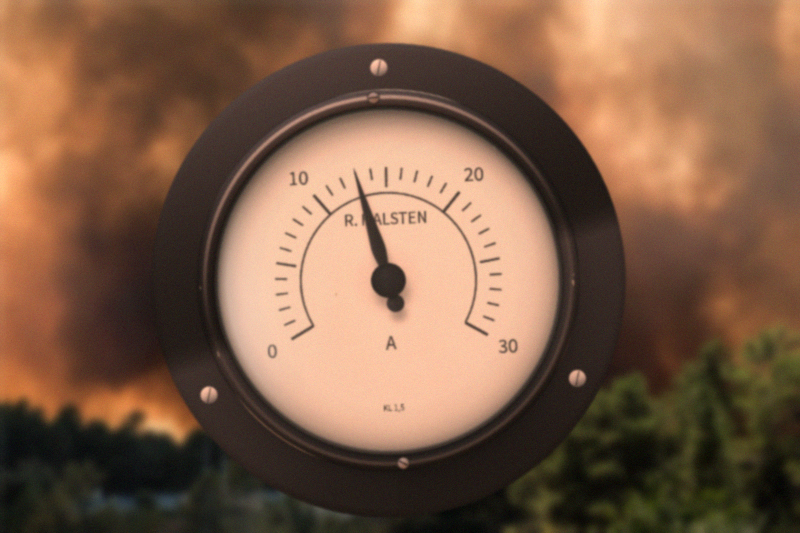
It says 13 A
